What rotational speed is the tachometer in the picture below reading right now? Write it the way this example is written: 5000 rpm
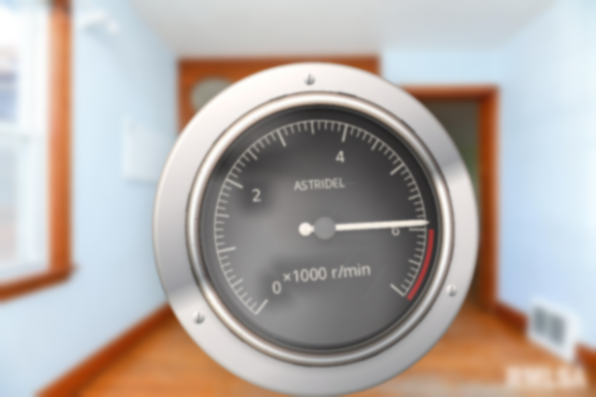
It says 5900 rpm
